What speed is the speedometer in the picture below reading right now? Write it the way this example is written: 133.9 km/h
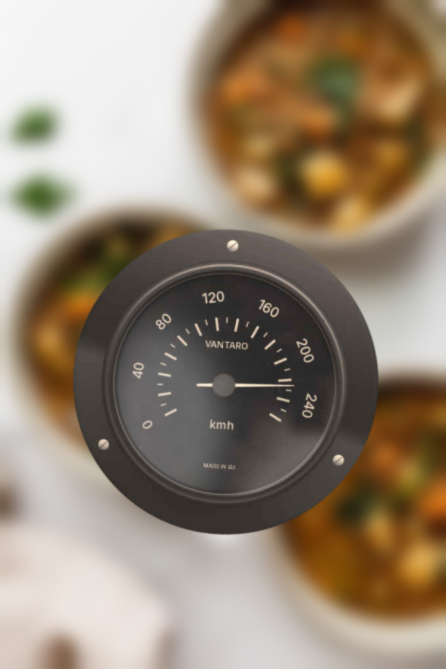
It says 225 km/h
